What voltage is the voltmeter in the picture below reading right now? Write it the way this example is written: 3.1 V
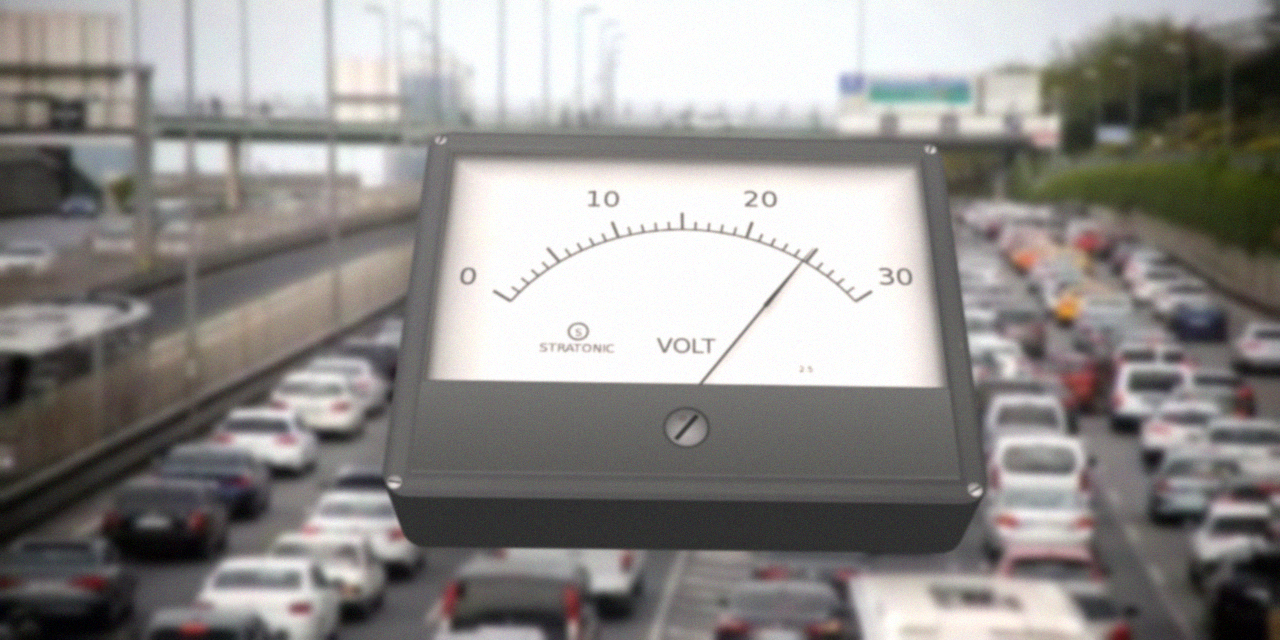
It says 25 V
